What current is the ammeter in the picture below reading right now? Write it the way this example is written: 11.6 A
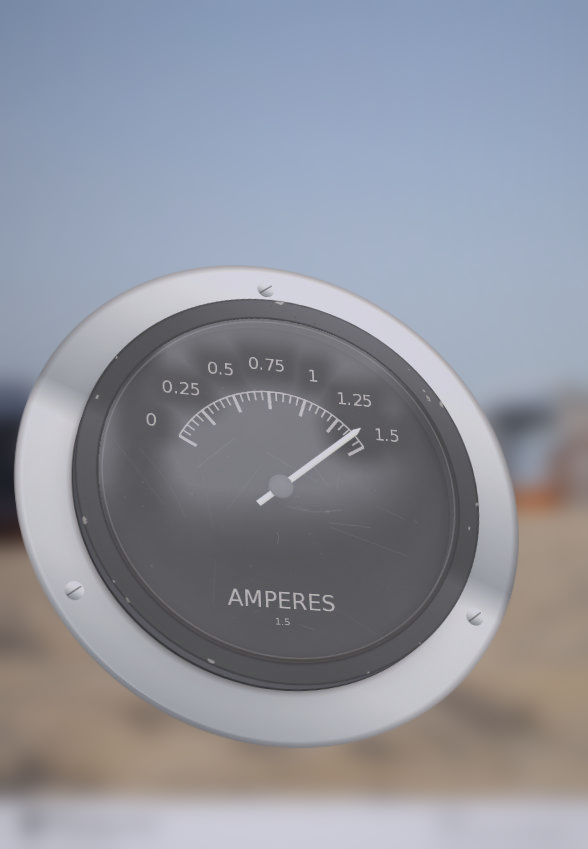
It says 1.4 A
